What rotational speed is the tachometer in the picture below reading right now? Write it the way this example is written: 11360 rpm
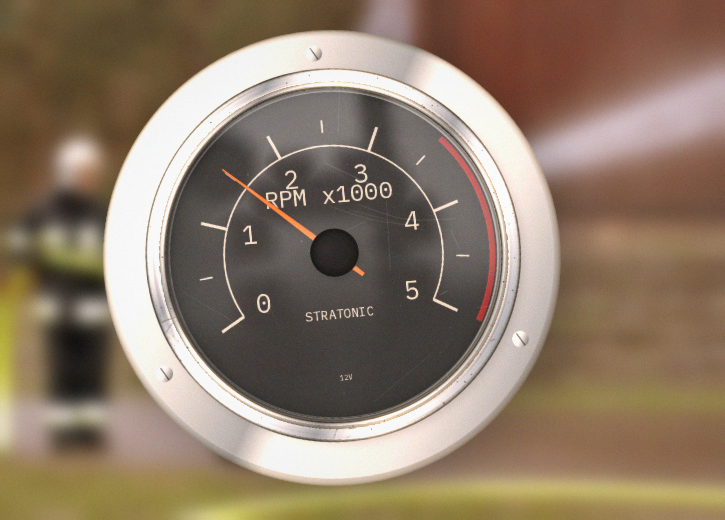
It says 1500 rpm
